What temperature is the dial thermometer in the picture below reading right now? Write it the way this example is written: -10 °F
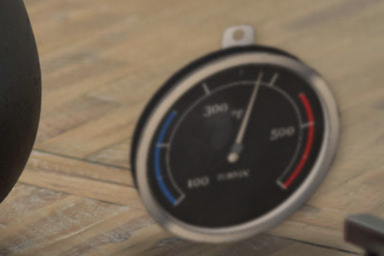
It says 375 °F
